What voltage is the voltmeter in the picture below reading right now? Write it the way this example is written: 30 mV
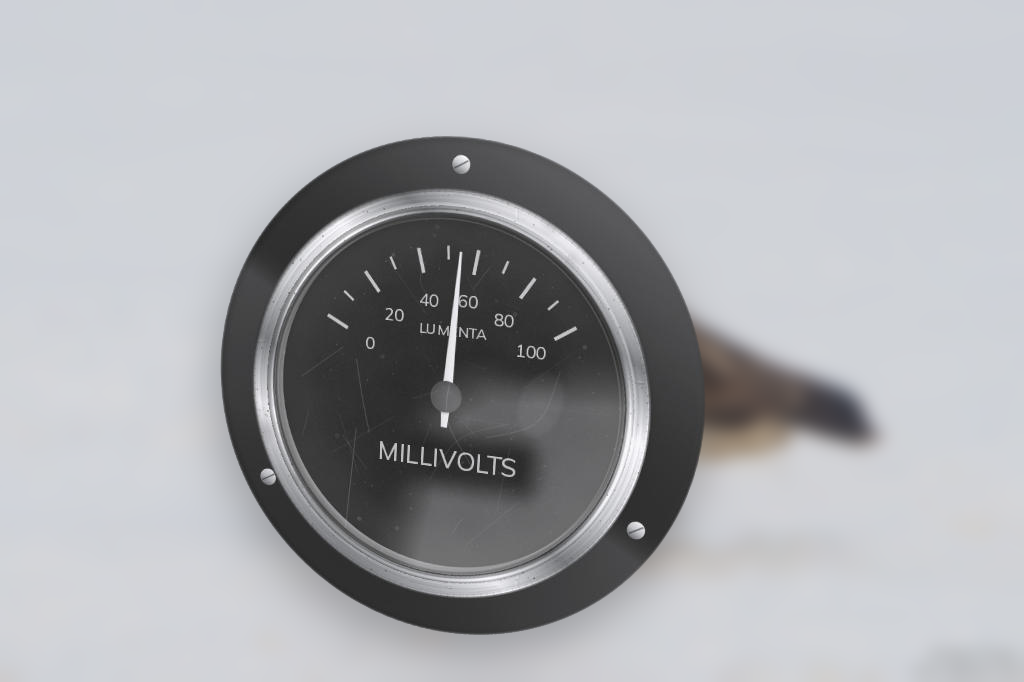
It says 55 mV
